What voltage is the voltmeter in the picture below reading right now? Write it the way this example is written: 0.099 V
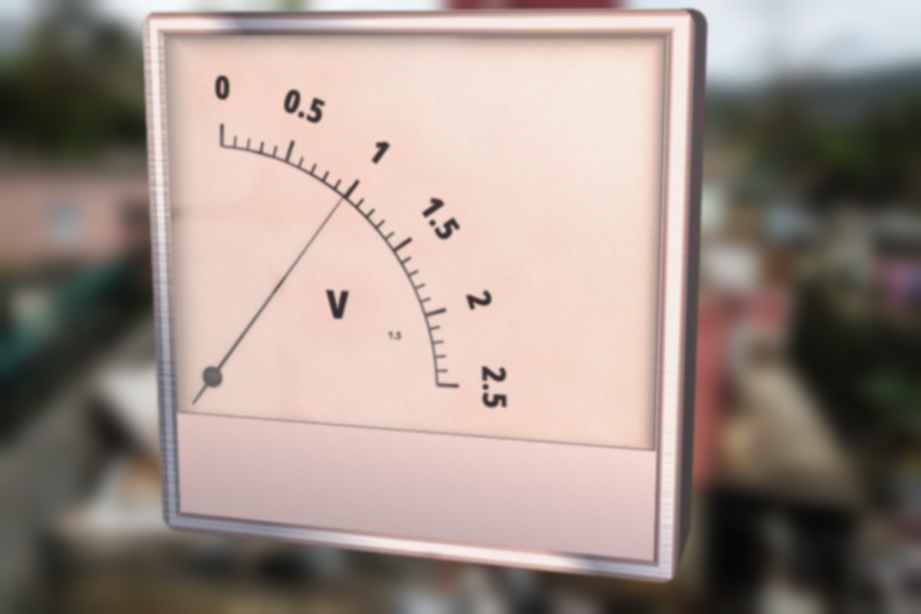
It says 1 V
